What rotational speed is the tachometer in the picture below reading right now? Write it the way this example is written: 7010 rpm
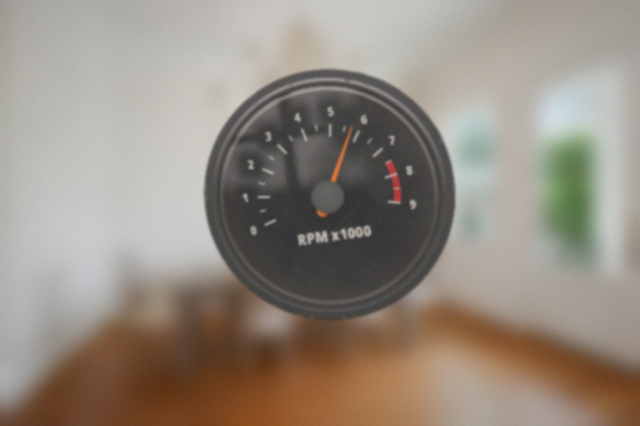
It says 5750 rpm
